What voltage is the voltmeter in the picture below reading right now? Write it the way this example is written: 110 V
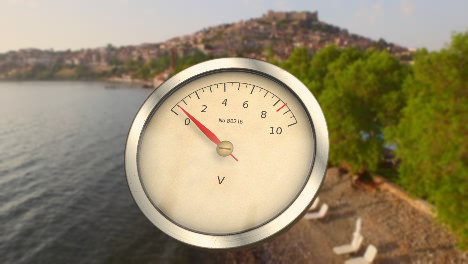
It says 0.5 V
